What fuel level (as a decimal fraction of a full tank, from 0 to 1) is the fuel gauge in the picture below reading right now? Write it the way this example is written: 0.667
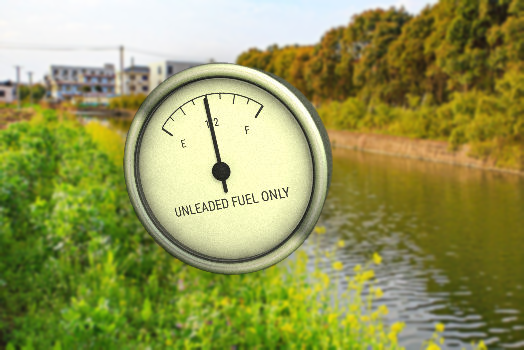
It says 0.5
